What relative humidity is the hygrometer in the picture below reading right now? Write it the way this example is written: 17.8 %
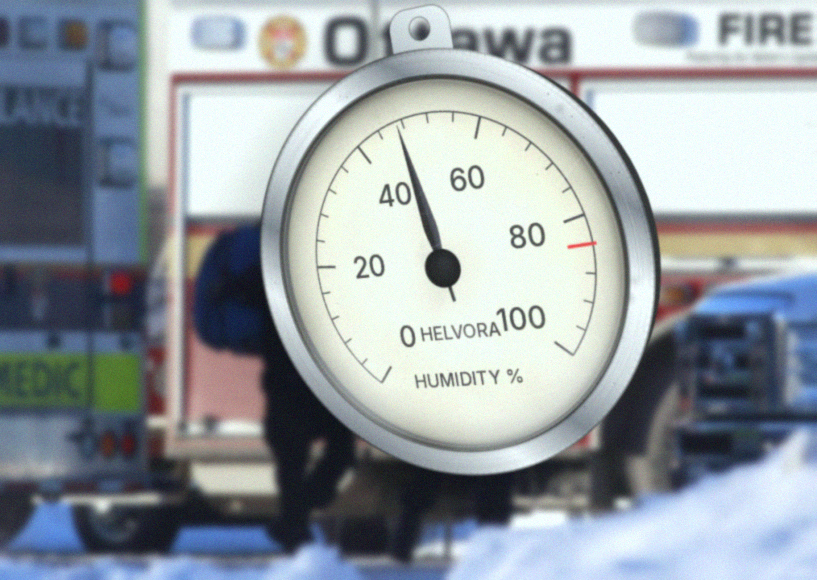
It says 48 %
